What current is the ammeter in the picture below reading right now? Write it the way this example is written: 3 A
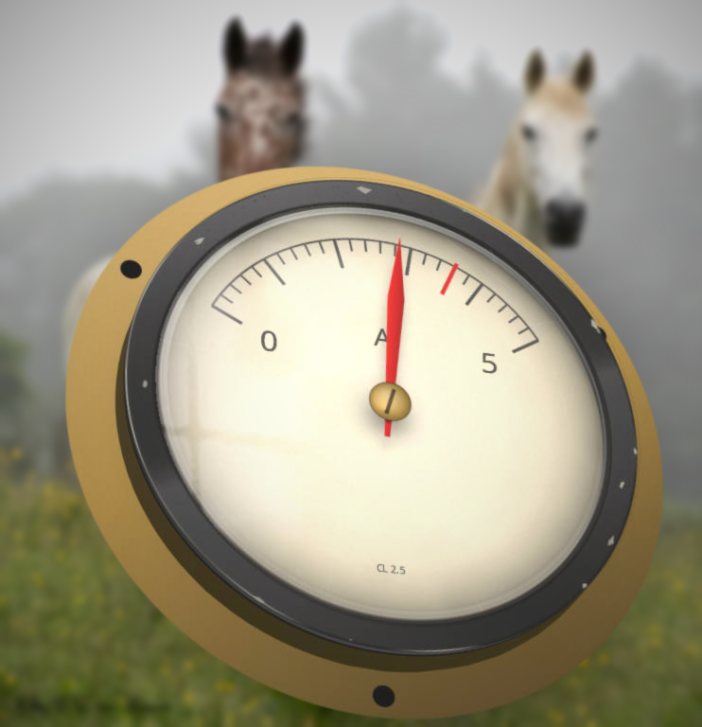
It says 2.8 A
